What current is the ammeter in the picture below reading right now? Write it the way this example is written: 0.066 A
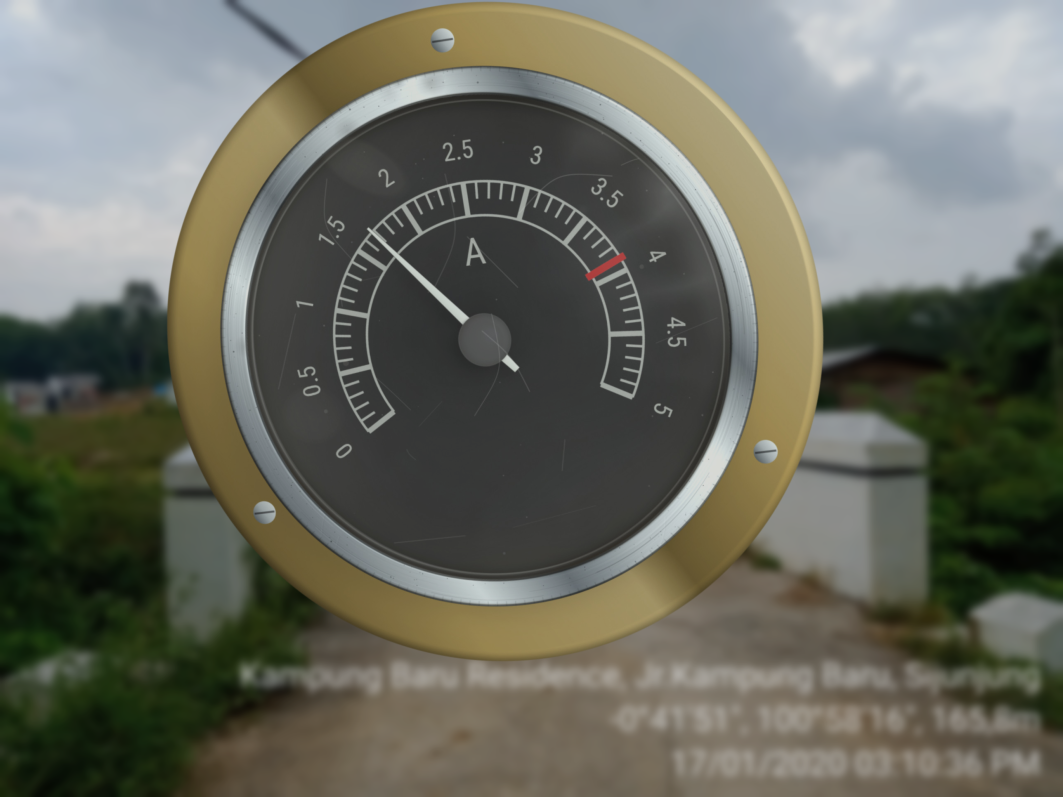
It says 1.7 A
